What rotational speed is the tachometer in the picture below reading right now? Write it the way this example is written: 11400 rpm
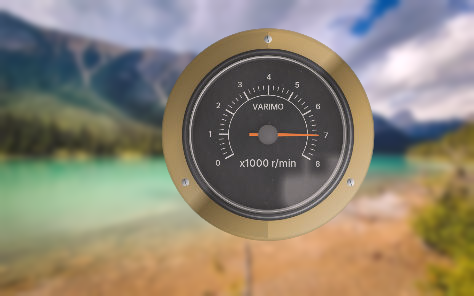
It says 7000 rpm
